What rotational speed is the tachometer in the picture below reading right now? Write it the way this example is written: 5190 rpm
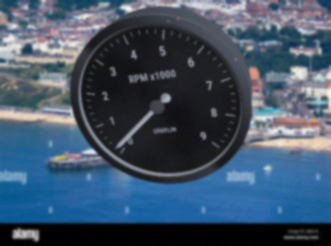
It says 200 rpm
